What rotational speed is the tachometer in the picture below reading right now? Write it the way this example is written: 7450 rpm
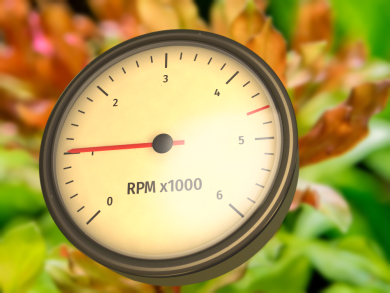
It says 1000 rpm
